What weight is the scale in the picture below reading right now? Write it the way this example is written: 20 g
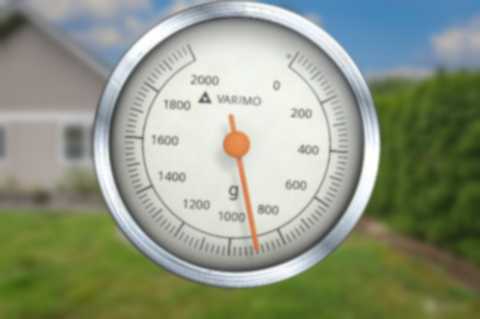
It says 900 g
